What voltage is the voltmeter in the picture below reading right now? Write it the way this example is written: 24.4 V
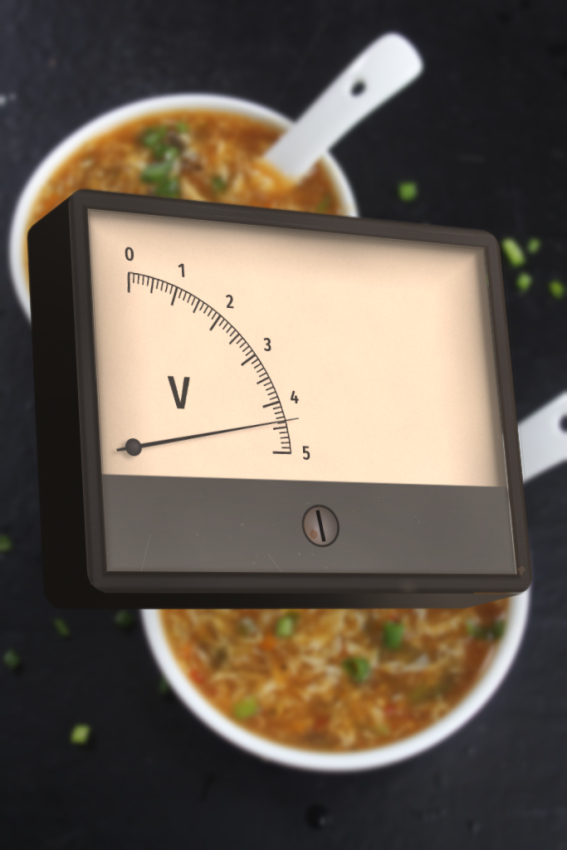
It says 4.4 V
